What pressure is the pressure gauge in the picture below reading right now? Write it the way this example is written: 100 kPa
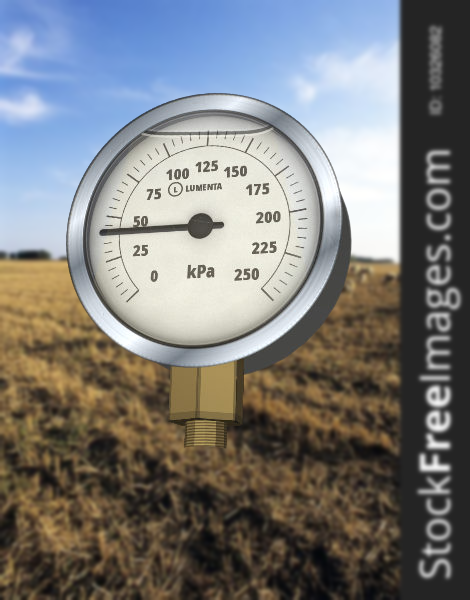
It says 40 kPa
